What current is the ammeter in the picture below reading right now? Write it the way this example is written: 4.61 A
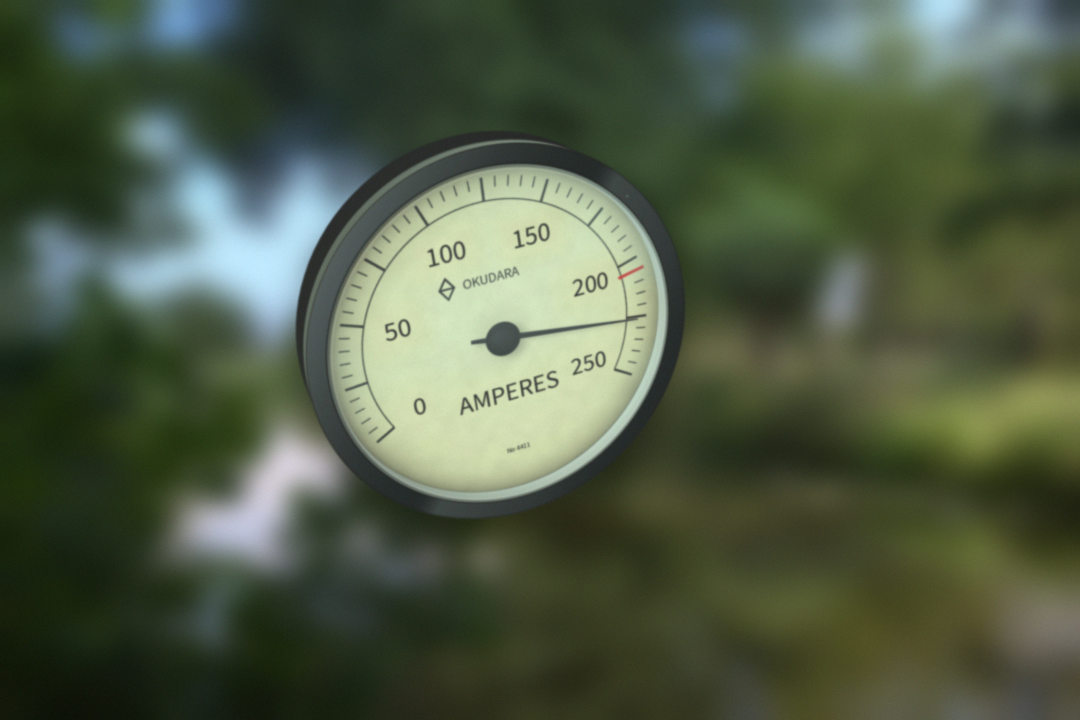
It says 225 A
